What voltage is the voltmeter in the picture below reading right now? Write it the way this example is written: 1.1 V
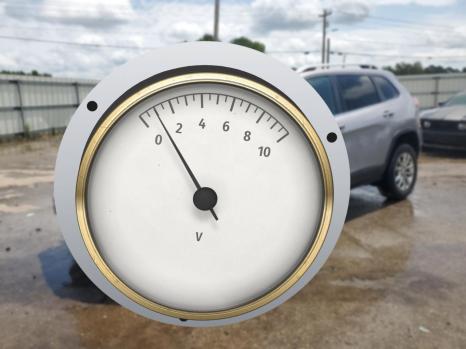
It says 1 V
